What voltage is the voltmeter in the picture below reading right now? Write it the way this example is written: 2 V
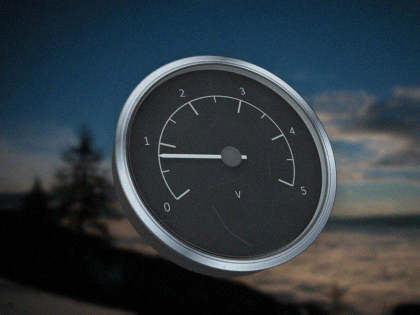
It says 0.75 V
